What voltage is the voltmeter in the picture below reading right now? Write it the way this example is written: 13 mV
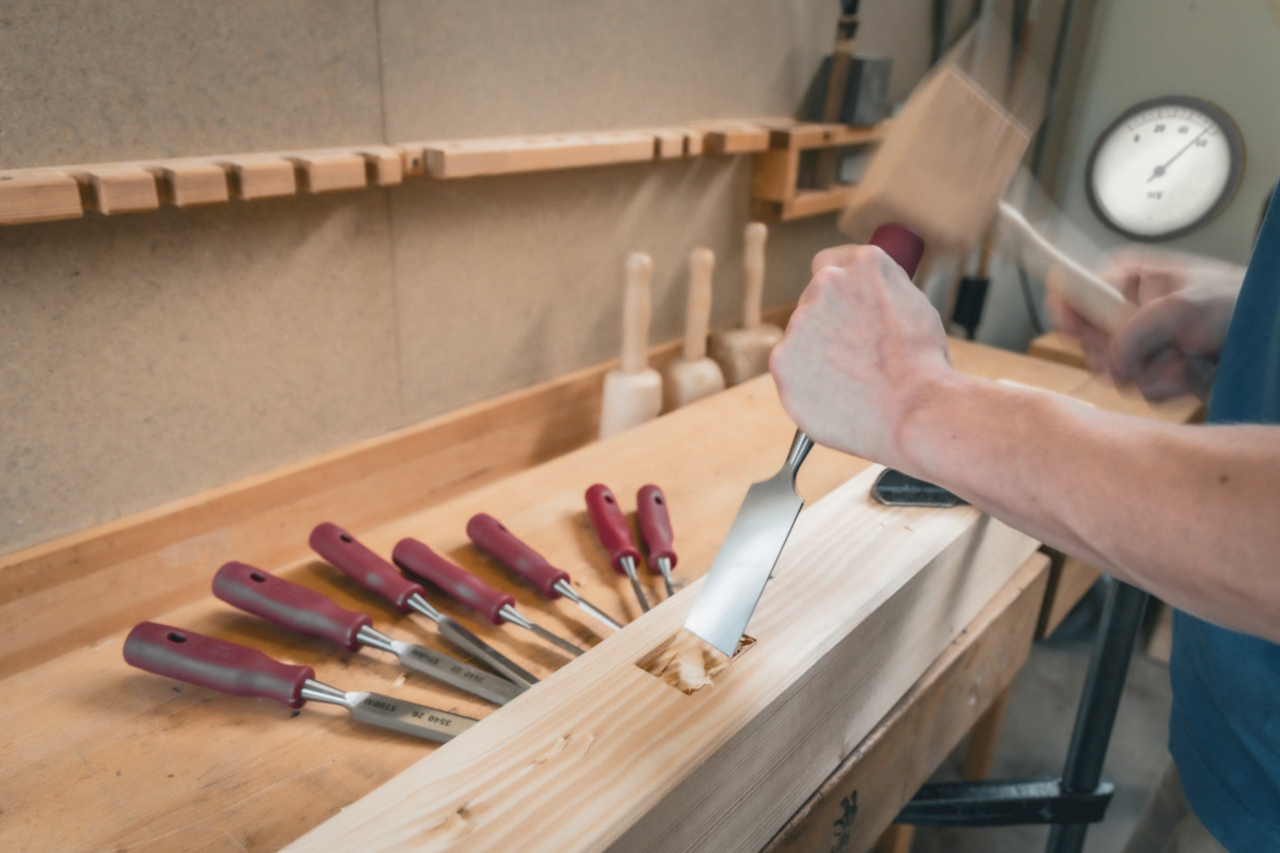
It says 55 mV
